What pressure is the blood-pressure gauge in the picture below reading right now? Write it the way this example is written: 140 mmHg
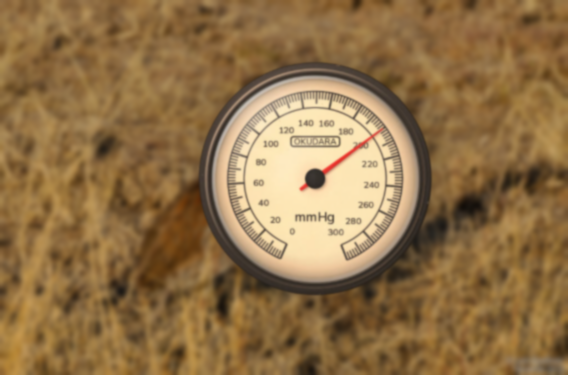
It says 200 mmHg
